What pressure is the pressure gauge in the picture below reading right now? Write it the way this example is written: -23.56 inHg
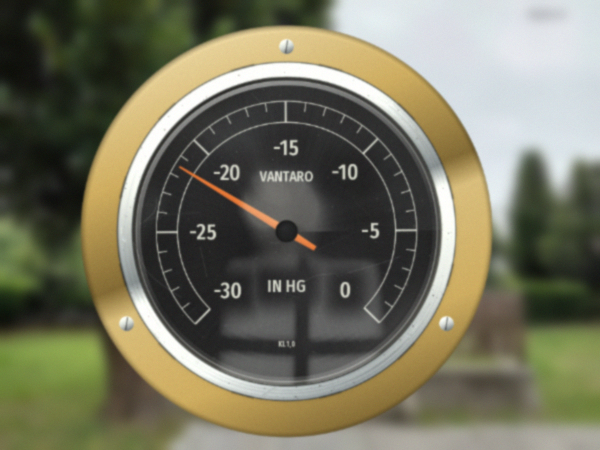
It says -21.5 inHg
